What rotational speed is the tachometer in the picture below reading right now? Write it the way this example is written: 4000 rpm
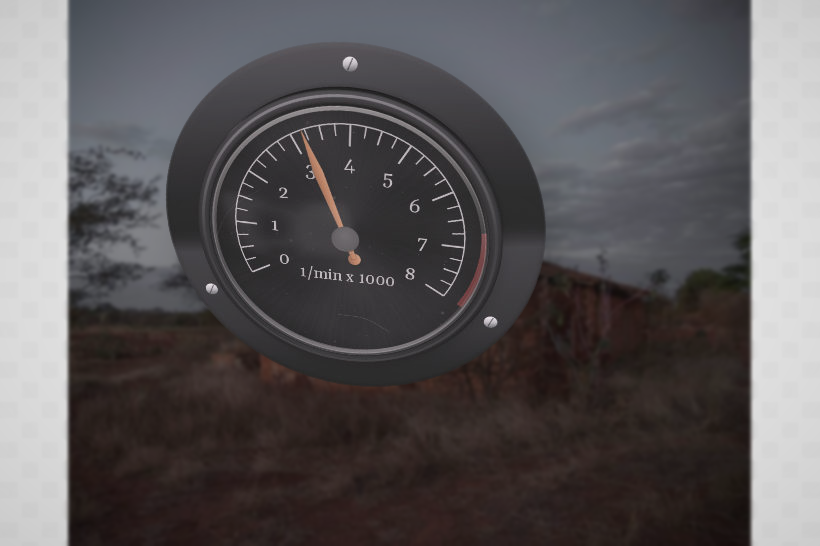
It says 3250 rpm
